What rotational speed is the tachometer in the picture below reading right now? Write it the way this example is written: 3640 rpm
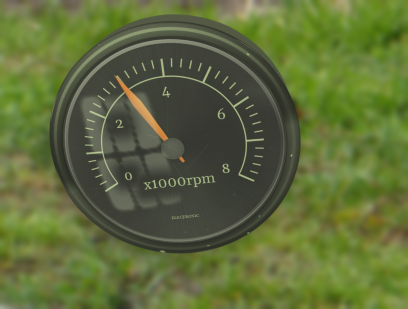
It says 3000 rpm
